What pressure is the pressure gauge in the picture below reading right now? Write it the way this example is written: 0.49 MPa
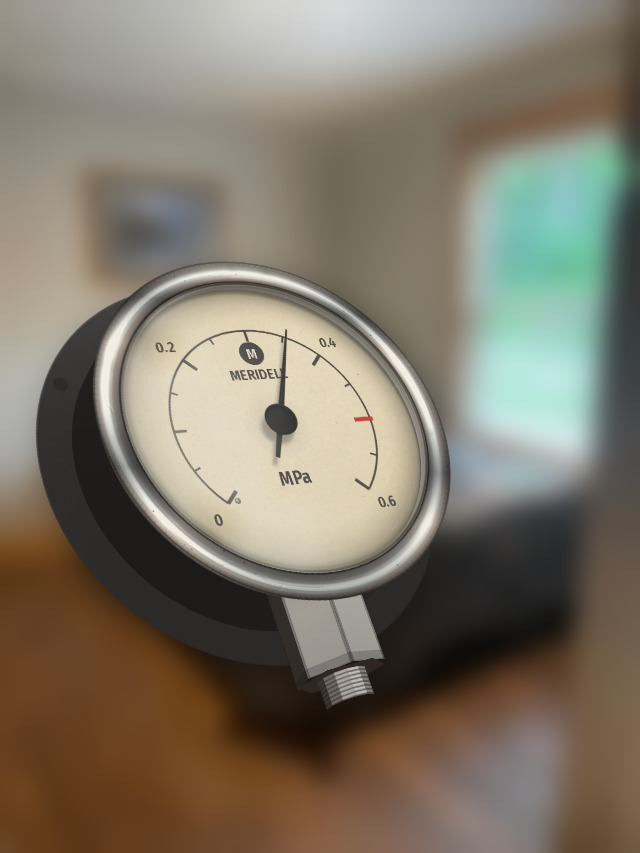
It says 0.35 MPa
